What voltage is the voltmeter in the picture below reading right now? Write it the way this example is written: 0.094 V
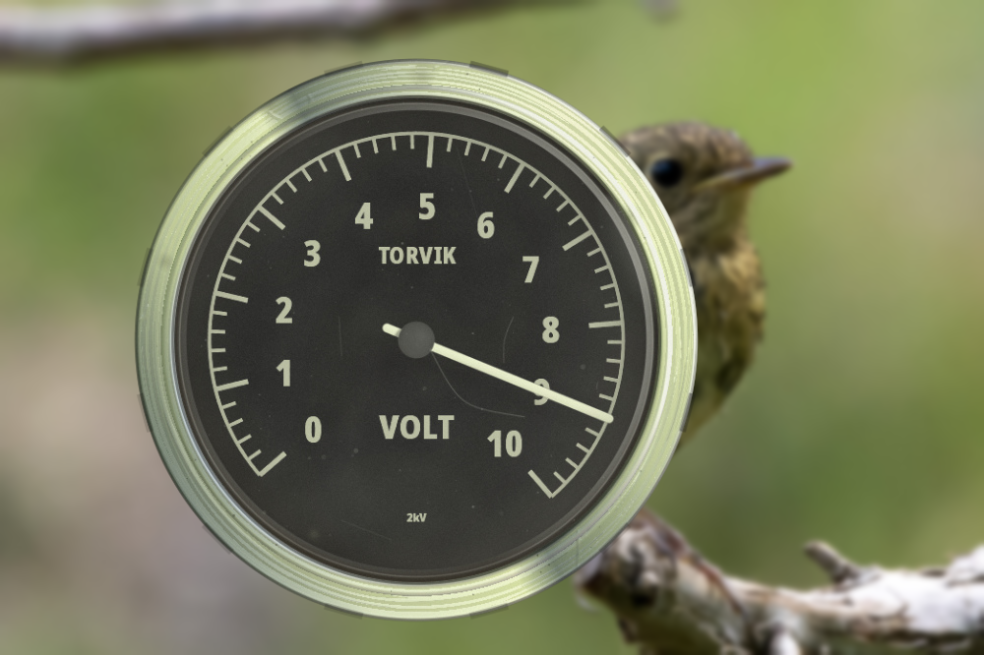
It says 9 V
